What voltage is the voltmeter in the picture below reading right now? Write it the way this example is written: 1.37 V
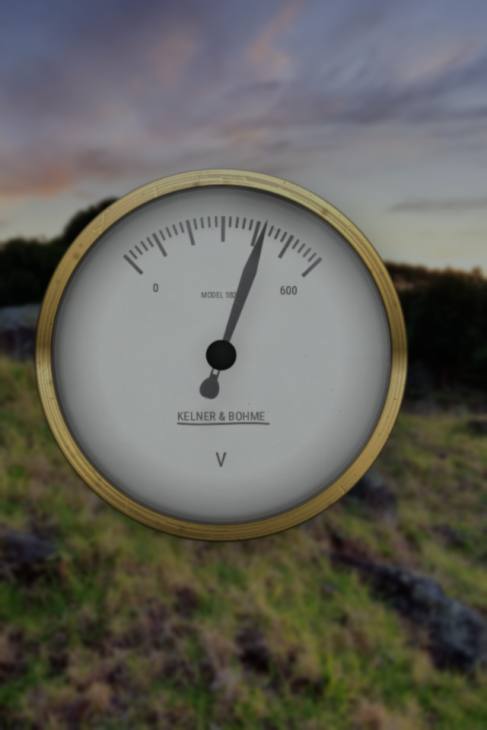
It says 420 V
